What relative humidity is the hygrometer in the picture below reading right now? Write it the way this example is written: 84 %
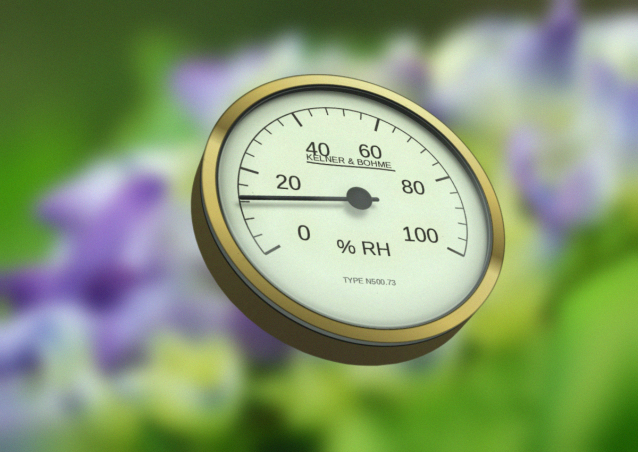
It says 12 %
